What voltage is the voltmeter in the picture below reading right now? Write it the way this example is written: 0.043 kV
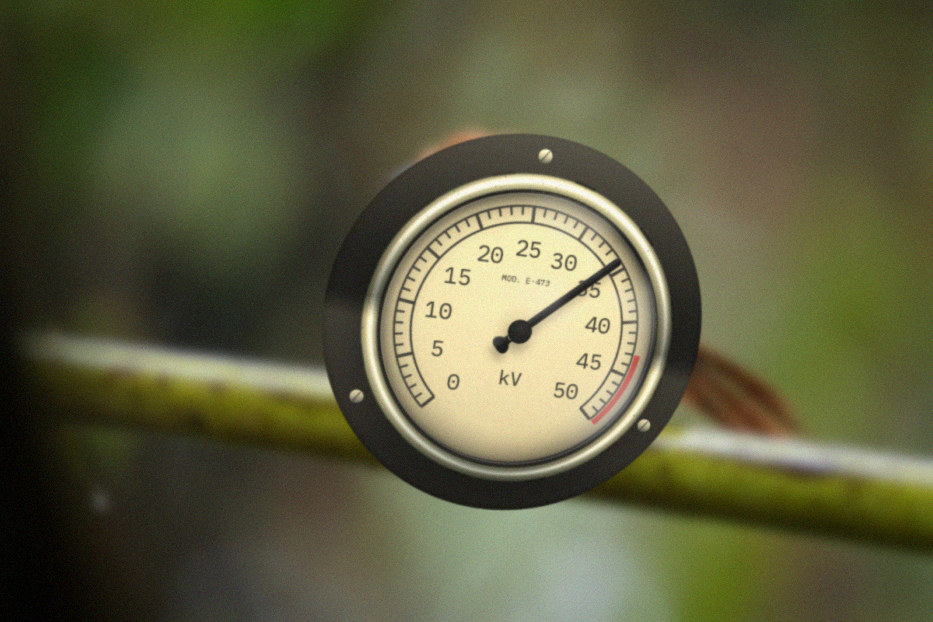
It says 34 kV
